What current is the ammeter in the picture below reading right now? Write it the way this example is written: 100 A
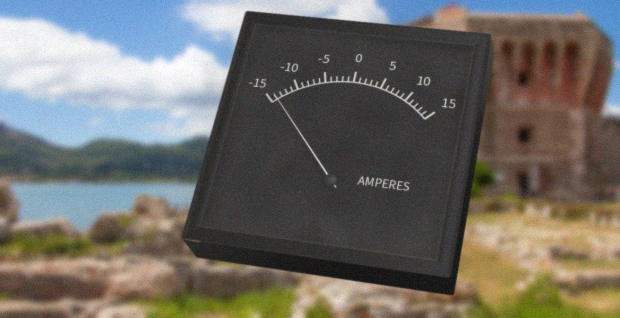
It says -14 A
